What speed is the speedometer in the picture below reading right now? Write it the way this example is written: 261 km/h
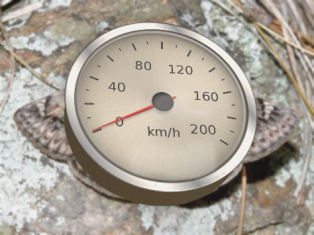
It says 0 km/h
